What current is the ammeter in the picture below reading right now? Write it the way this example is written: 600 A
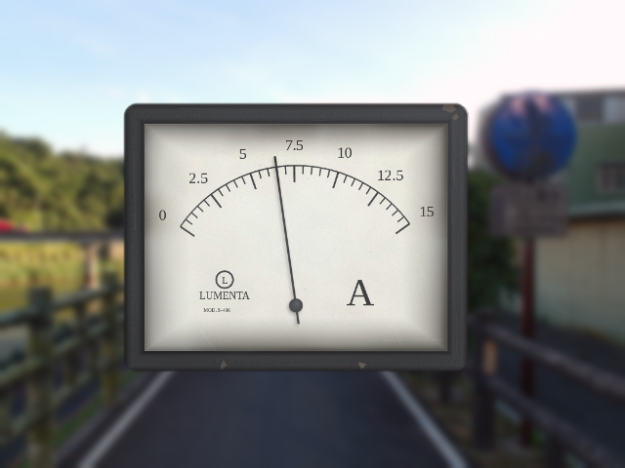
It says 6.5 A
